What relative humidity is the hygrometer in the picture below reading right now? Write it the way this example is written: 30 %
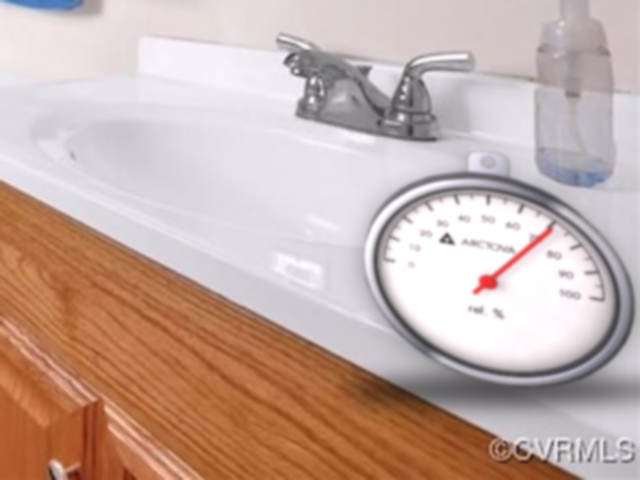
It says 70 %
